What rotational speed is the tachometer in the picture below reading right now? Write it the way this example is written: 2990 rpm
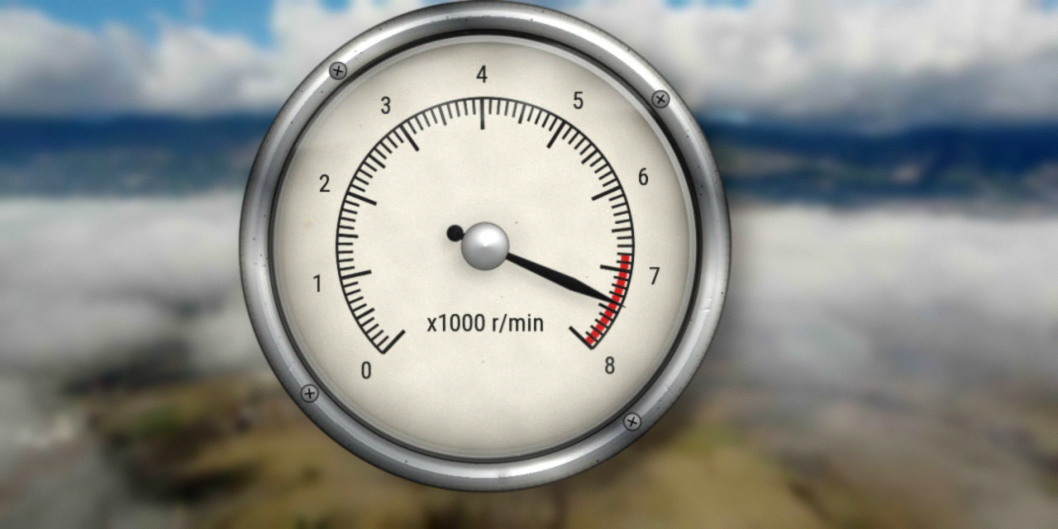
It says 7400 rpm
